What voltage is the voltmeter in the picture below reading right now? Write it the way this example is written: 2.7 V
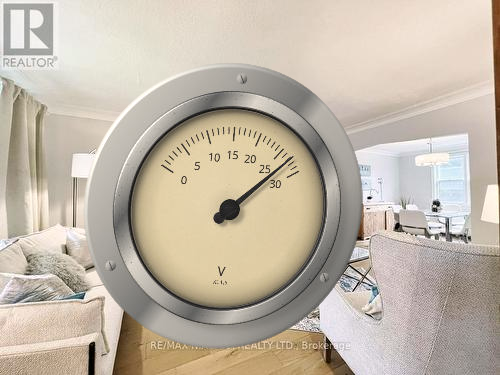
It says 27 V
